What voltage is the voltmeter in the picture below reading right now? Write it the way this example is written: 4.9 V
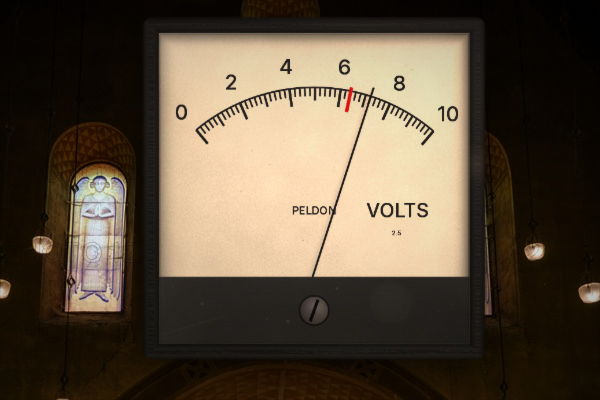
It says 7.2 V
